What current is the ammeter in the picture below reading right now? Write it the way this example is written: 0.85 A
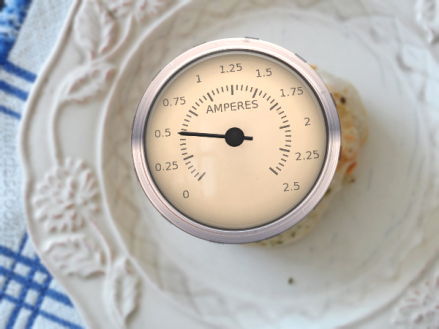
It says 0.5 A
